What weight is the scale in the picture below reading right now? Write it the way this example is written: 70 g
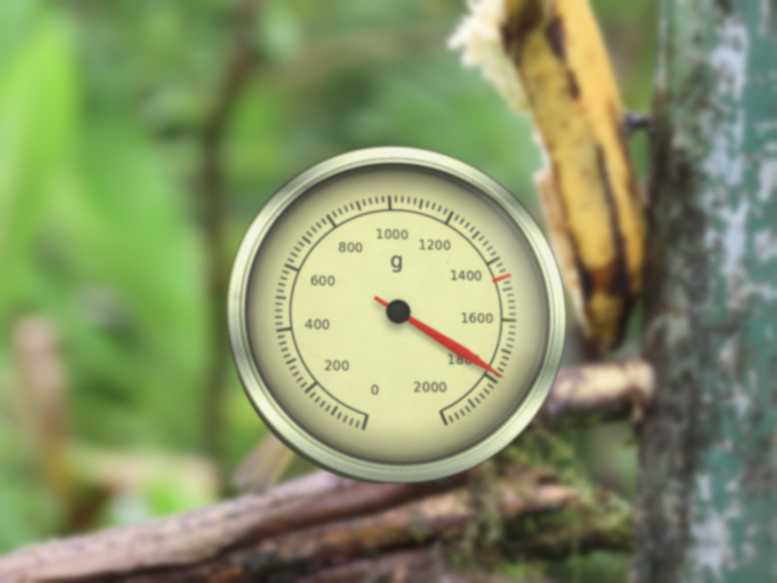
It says 1780 g
